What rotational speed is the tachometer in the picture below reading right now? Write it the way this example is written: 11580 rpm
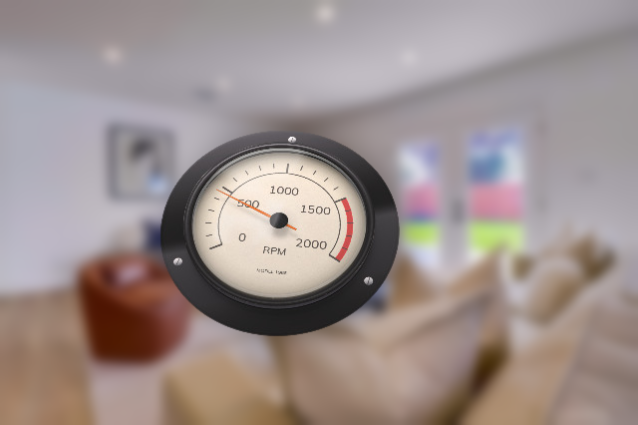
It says 450 rpm
